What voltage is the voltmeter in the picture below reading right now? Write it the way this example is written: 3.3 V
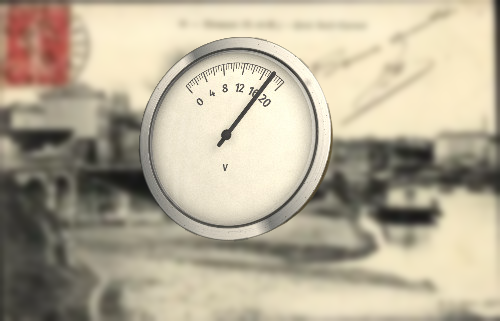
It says 18 V
